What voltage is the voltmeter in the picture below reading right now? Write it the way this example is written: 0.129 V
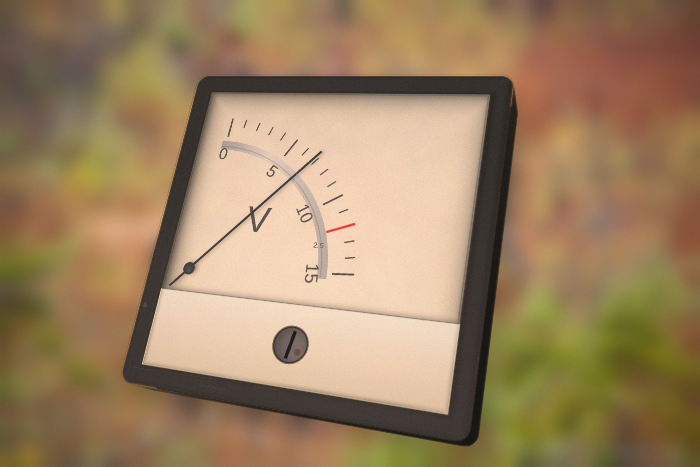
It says 7 V
